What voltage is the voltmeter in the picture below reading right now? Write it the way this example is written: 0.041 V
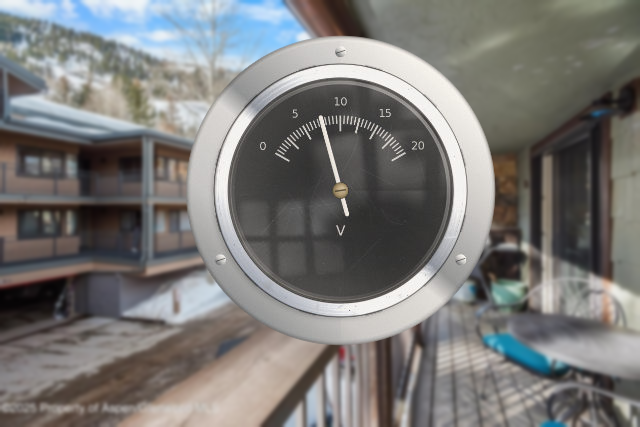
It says 7.5 V
